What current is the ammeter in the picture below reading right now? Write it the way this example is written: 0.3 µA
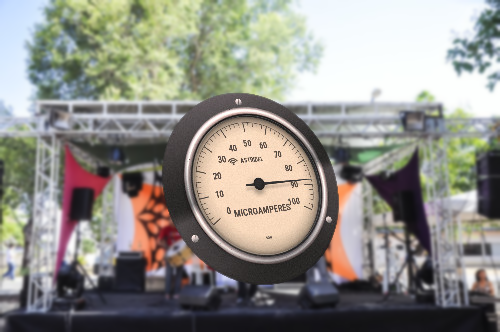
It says 88 µA
